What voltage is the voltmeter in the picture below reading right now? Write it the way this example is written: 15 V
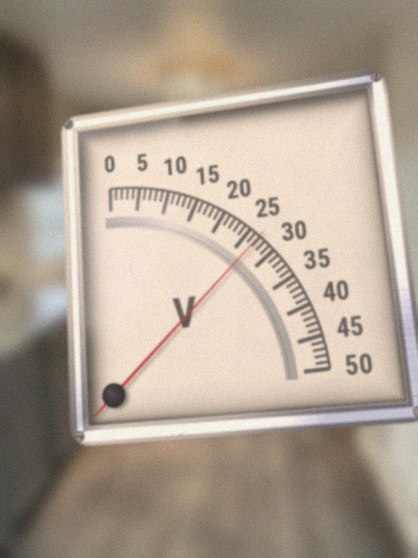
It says 27 V
